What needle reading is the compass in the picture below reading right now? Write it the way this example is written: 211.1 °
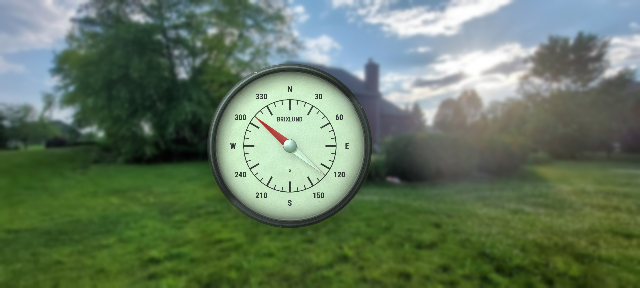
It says 310 °
